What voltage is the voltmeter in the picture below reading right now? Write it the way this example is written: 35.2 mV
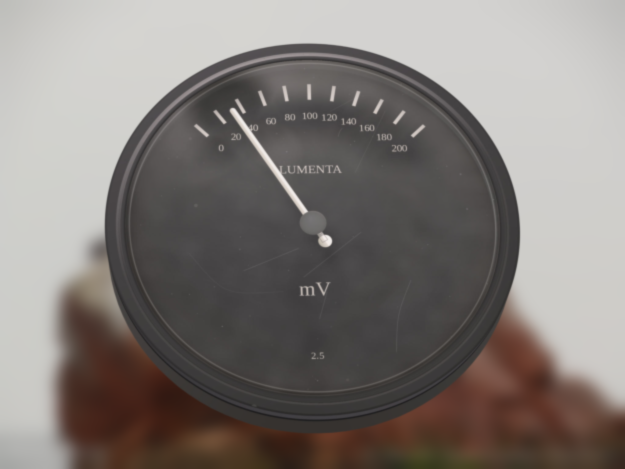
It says 30 mV
